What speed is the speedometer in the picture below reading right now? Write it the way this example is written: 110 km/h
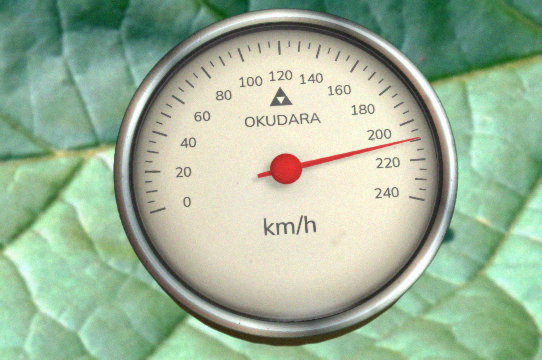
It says 210 km/h
